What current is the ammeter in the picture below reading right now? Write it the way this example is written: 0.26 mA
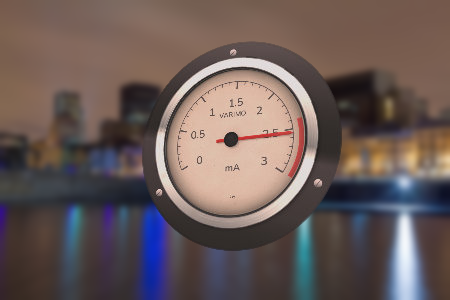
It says 2.55 mA
